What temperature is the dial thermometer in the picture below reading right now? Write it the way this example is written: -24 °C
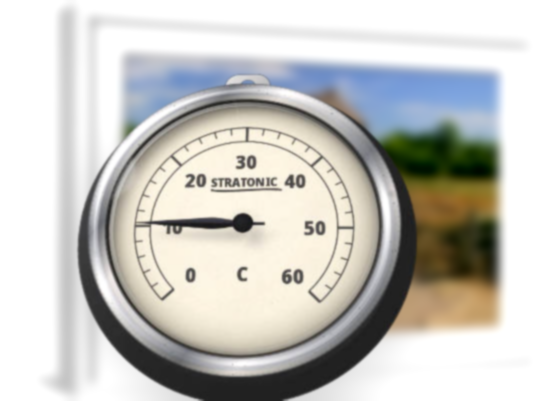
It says 10 °C
